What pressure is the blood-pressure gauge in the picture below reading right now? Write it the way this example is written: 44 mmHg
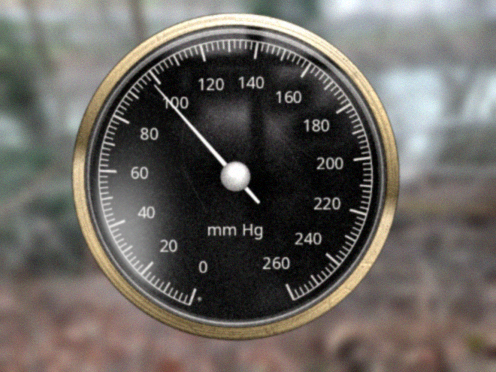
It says 98 mmHg
